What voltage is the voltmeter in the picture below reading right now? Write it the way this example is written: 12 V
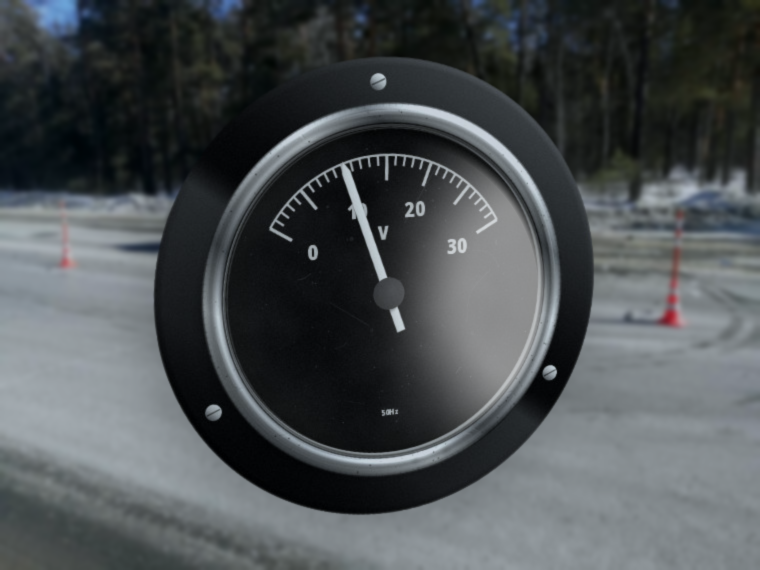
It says 10 V
